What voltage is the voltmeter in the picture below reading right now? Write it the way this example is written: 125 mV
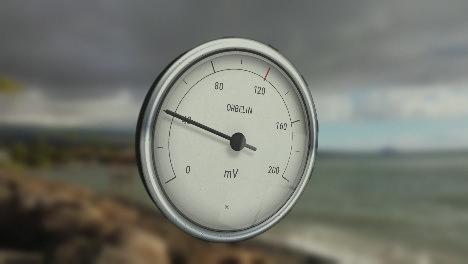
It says 40 mV
